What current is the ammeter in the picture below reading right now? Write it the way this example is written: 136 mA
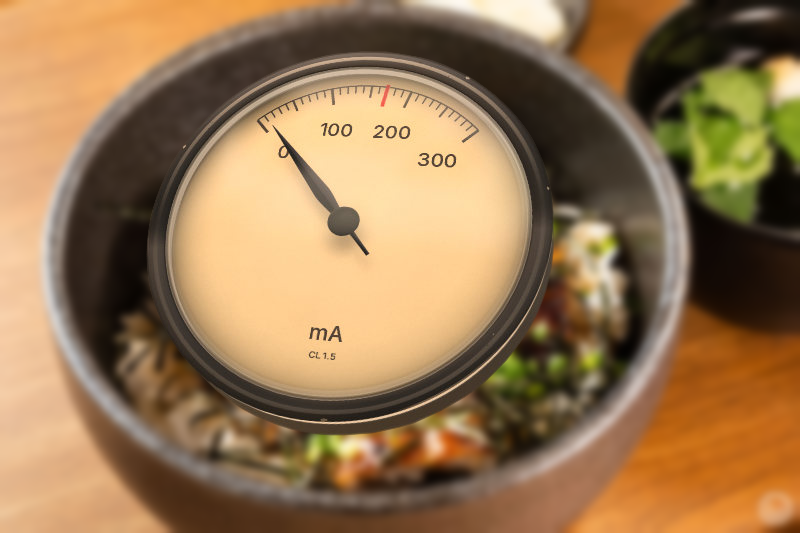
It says 10 mA
